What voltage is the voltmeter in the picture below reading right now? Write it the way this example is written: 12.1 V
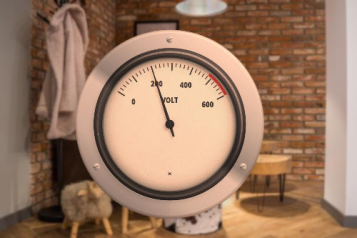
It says 200 V
